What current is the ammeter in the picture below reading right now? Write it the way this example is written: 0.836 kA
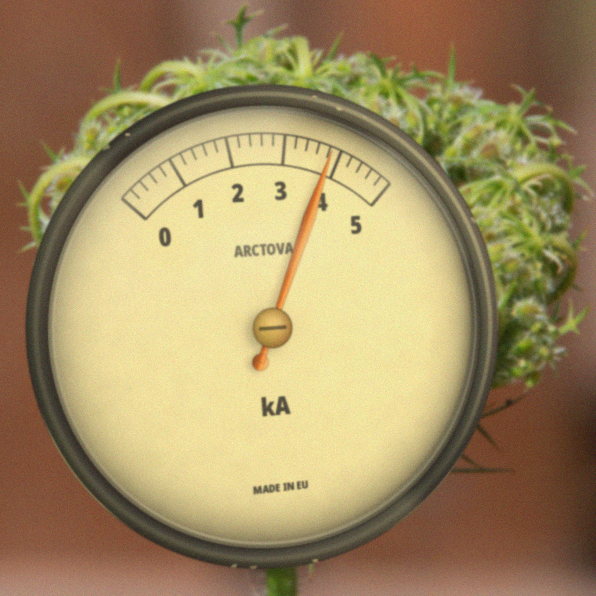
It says 3.8 kA
